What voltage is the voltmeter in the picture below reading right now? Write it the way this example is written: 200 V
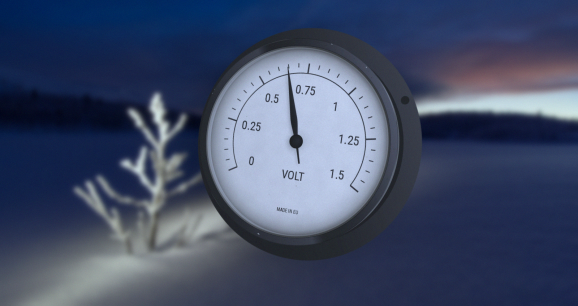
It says 0.65 V
